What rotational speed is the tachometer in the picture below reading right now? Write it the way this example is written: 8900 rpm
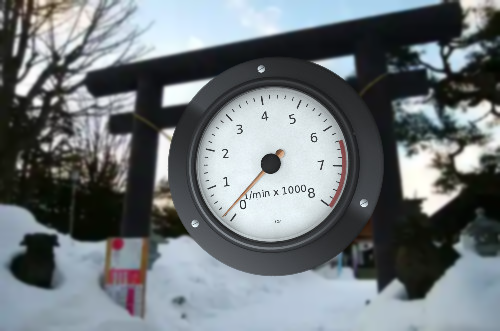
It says 200 rpm
